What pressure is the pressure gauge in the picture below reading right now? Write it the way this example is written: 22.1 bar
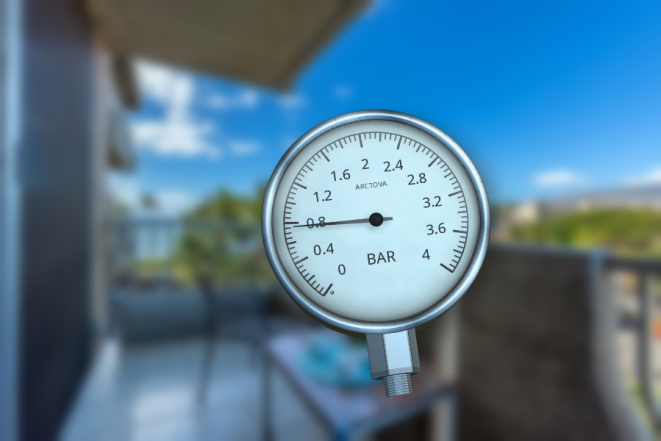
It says 0.75 bar
